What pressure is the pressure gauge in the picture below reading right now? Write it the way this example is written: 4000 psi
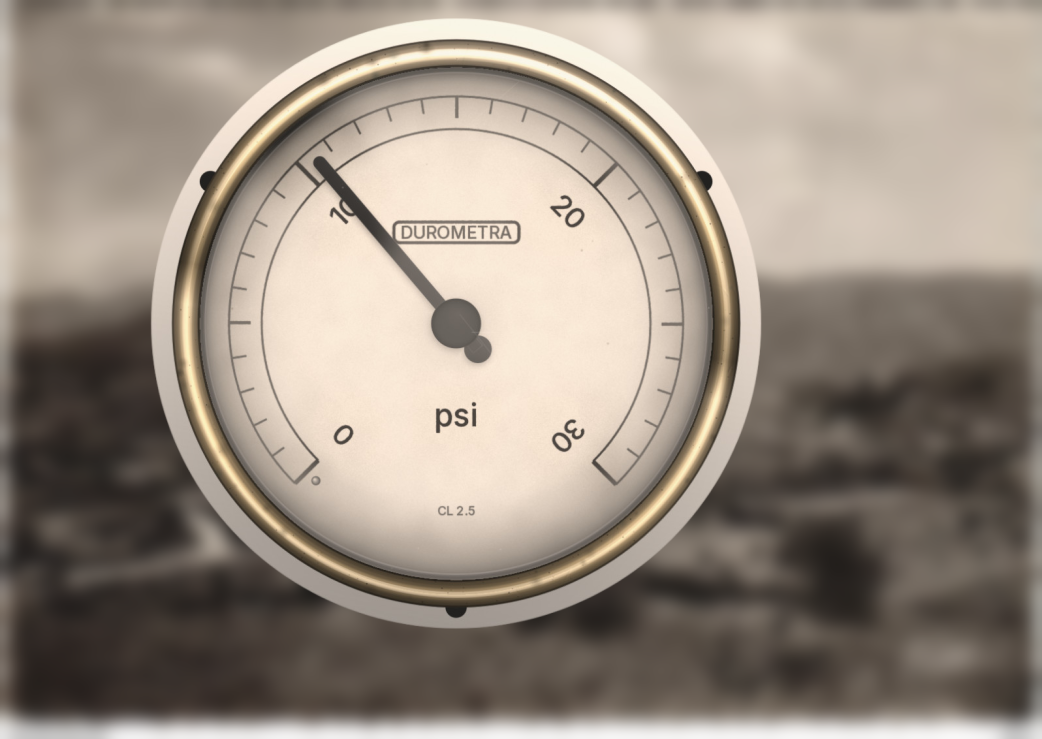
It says 10.5 psi
